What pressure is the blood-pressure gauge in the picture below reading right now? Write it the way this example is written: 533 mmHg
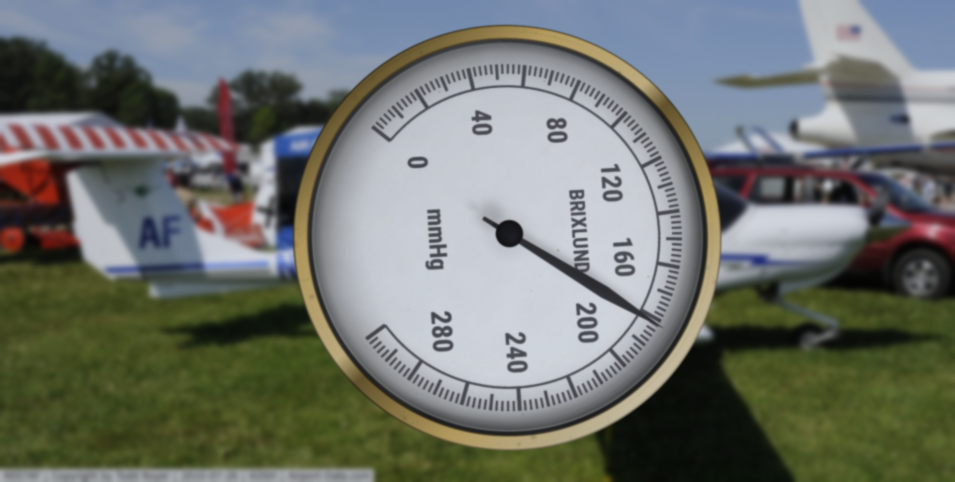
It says 182 mmHg
